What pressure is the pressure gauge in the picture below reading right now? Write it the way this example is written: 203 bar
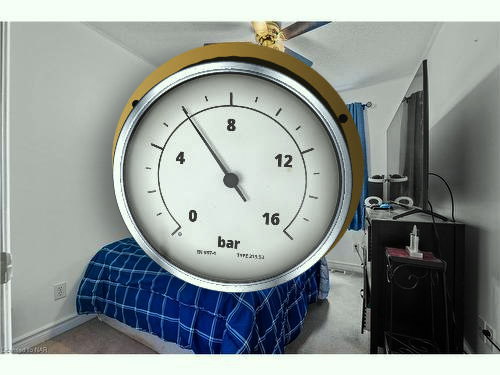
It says 6 bar
